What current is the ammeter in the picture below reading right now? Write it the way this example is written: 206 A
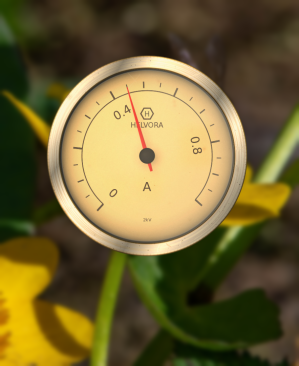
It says 0.45 A
